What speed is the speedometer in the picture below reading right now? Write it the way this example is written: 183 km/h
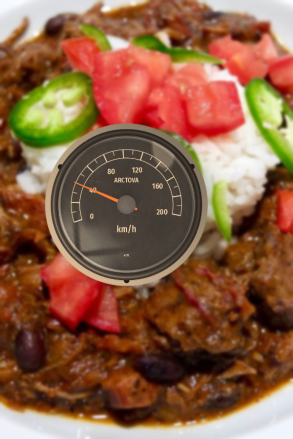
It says 40 km/h
